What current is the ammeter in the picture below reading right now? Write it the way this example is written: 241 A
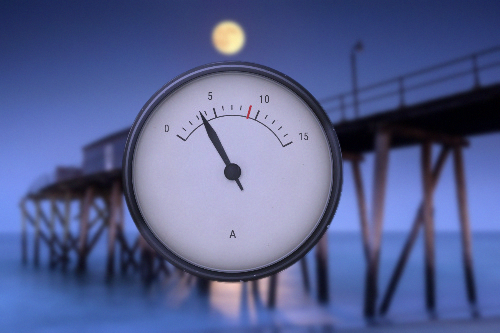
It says 3.5 A
